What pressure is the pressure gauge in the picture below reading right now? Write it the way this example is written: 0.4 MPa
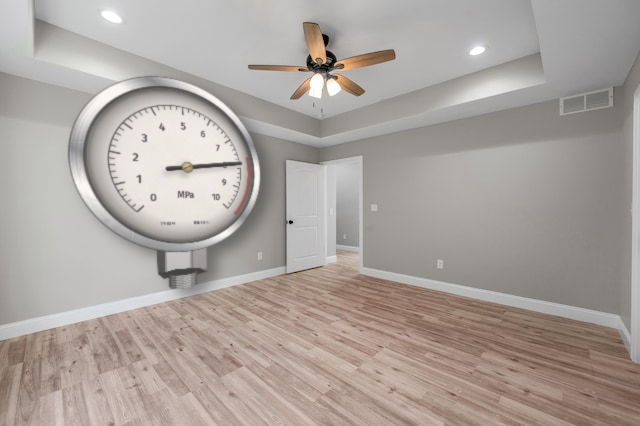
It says 8 MPa
